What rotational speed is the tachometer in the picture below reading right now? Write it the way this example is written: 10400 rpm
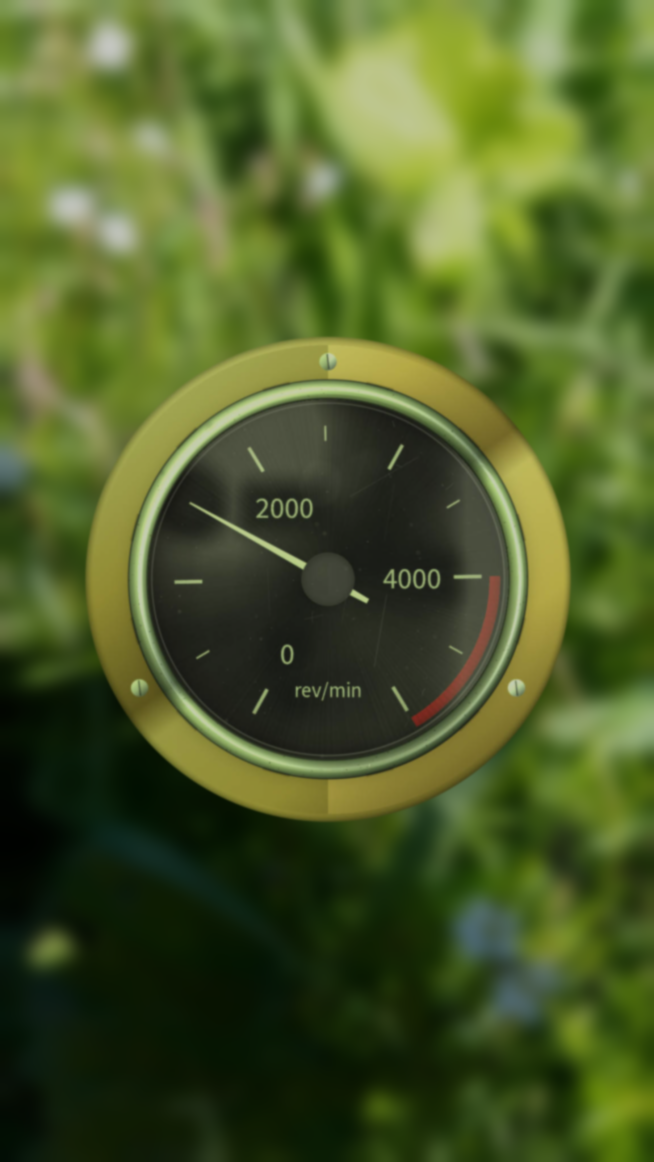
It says 1500 rpm
